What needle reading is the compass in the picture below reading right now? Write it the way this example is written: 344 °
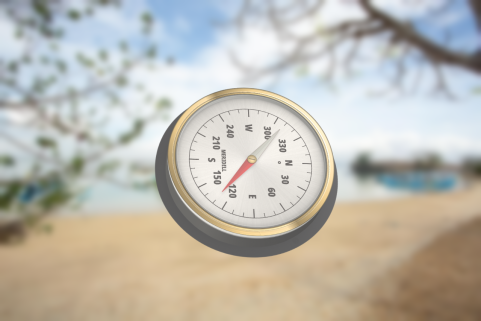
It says 130 °
